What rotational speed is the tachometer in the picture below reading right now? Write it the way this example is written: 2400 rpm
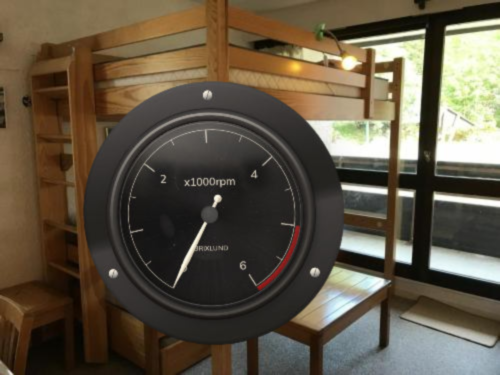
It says 0 rpm
